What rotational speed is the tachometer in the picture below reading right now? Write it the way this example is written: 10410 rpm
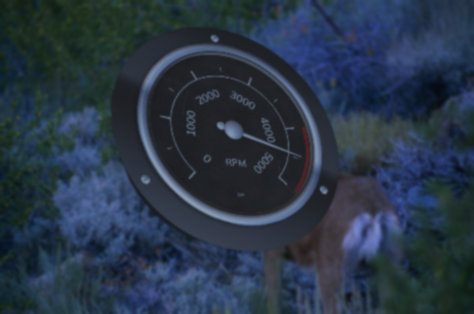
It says 4500 rpm
